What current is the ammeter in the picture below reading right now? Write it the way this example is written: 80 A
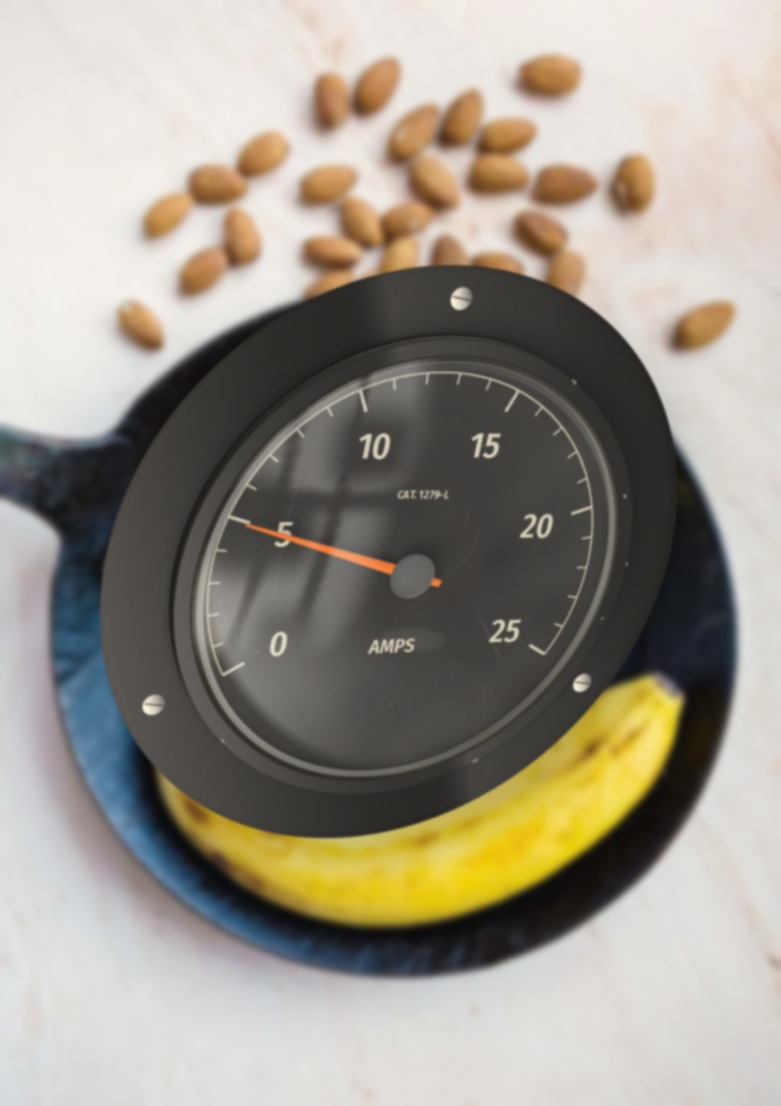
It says 5 A
